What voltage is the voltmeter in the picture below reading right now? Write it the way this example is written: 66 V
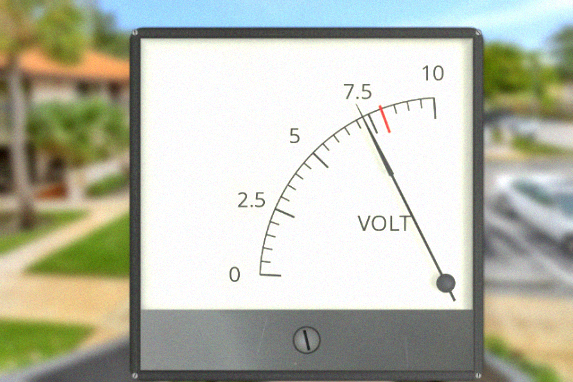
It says 7.25 V
